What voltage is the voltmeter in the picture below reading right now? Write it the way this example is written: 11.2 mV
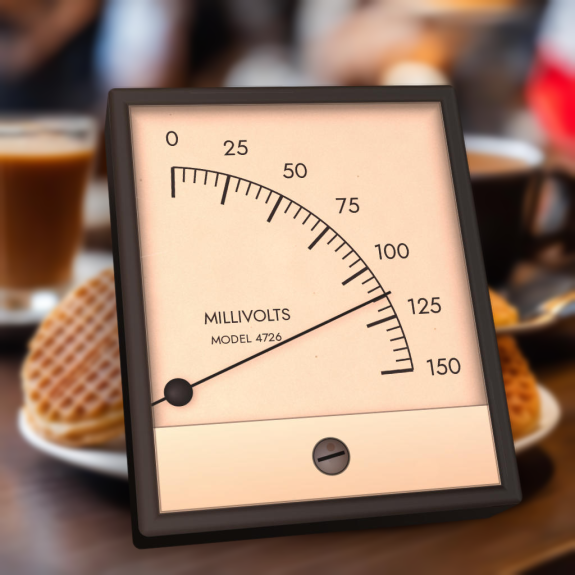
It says 115 mV
